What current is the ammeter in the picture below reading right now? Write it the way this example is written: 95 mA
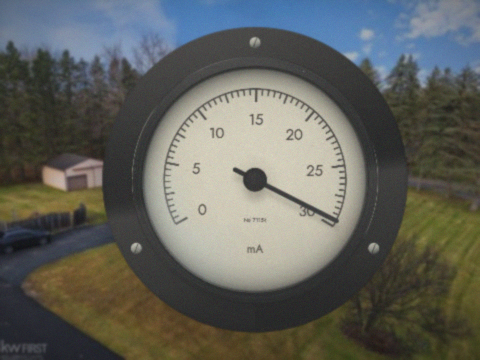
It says 29.5 mA
